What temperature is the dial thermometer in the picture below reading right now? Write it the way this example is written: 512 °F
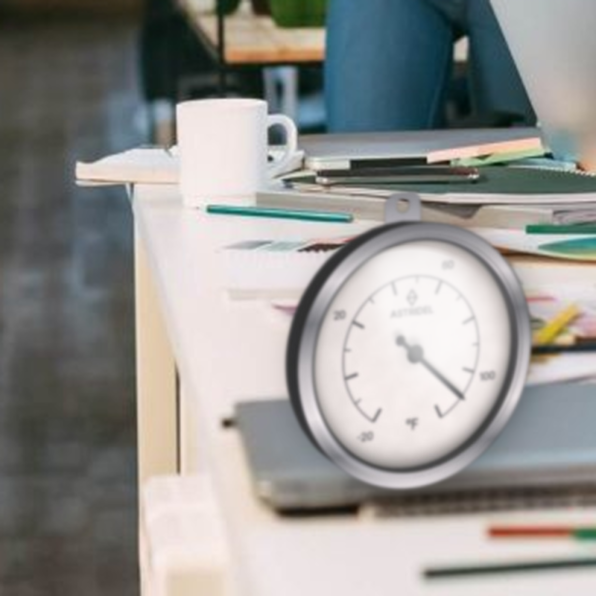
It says 110 °F
